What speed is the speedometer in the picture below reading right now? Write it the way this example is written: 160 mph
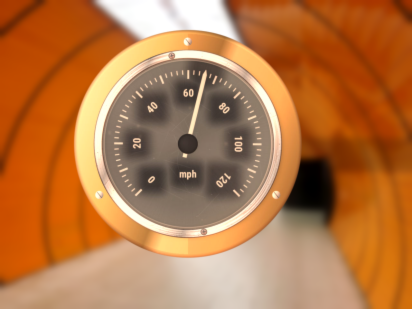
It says 66 mph
